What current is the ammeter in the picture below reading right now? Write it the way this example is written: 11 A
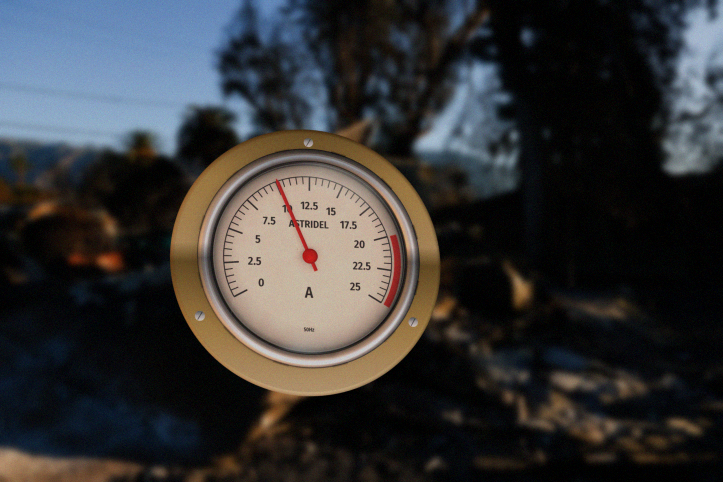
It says 10 A
